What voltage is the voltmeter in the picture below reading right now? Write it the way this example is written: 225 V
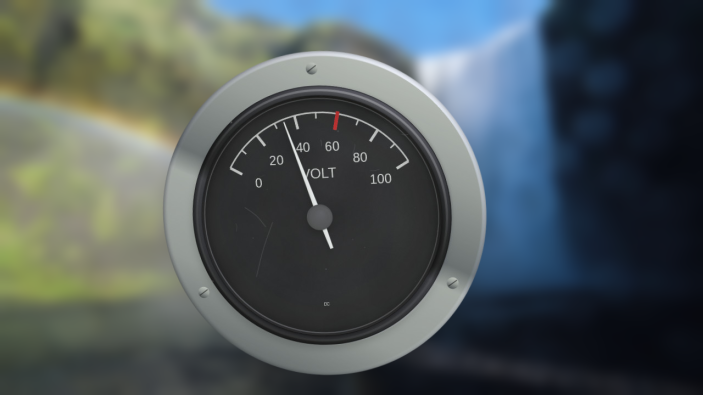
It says 35 V
